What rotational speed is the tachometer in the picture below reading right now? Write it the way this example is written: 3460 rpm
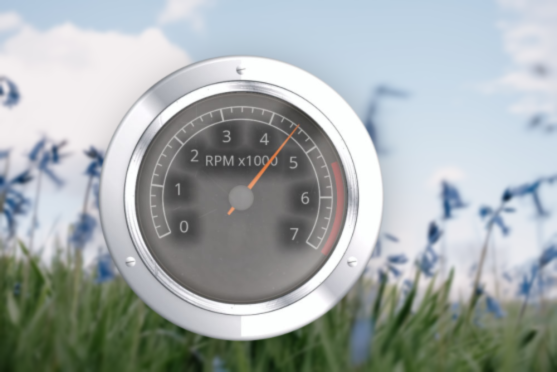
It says 4500 rpm
